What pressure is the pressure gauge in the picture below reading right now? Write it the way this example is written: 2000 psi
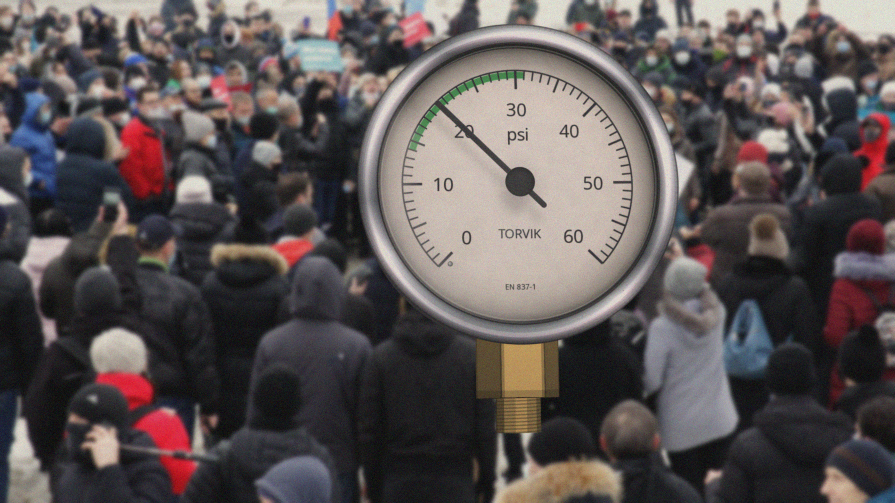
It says 20 psi
